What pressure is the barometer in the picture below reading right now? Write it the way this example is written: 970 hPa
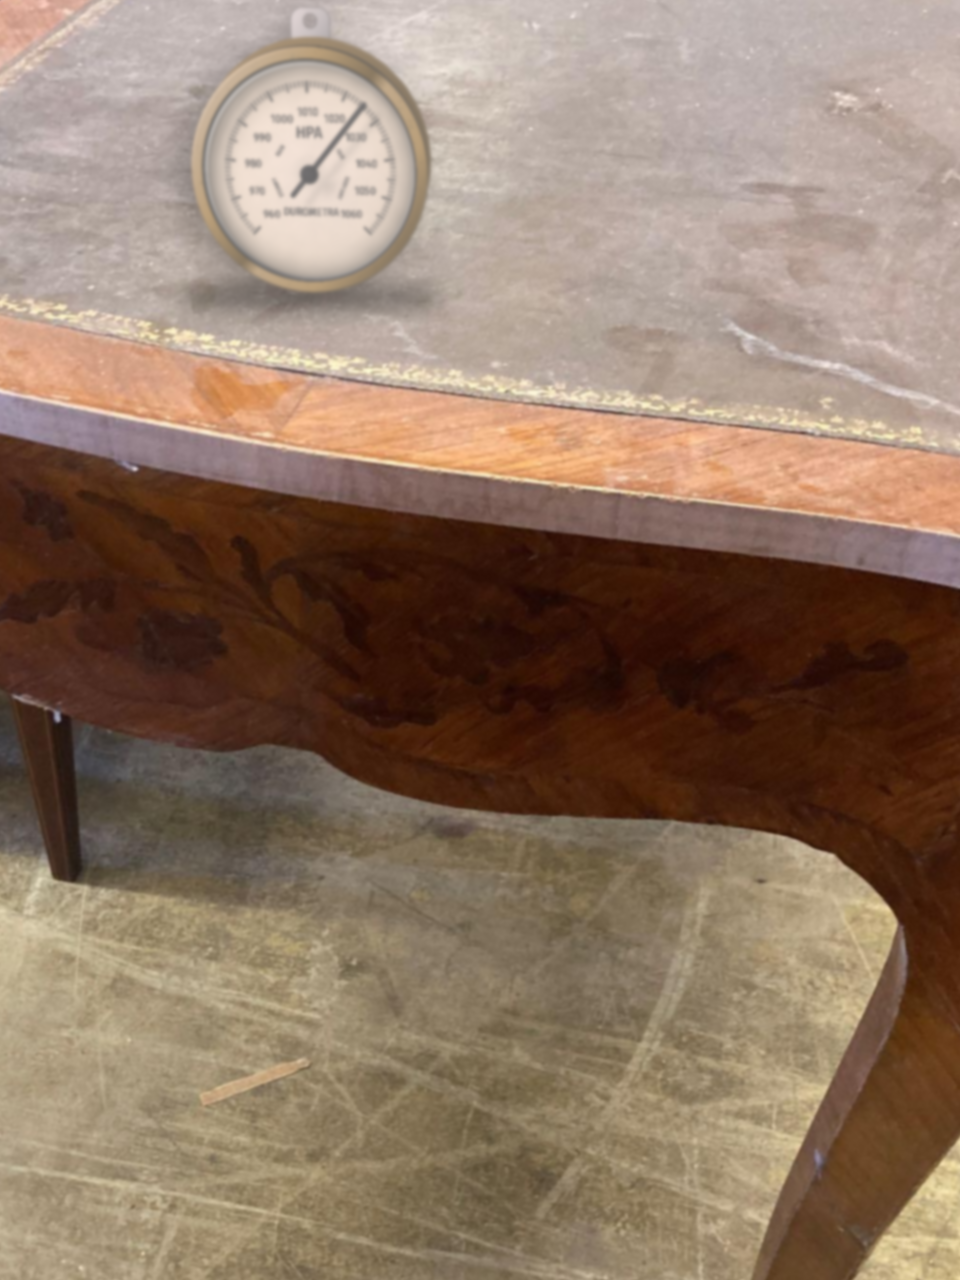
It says 1025 hPa
